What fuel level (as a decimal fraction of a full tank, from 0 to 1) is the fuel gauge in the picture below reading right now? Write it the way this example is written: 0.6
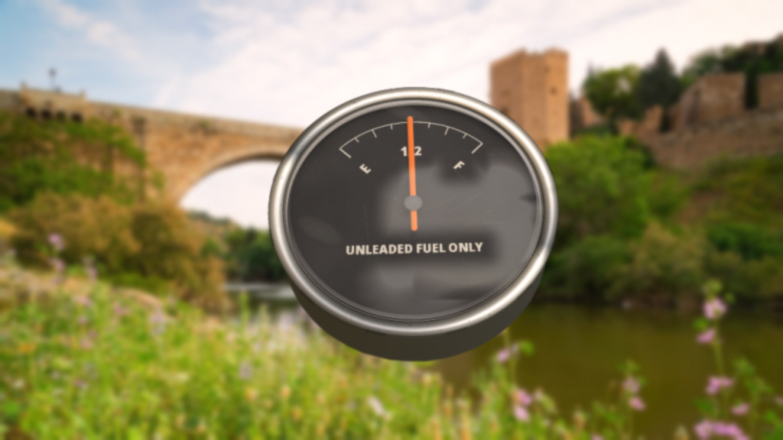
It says 0.5
